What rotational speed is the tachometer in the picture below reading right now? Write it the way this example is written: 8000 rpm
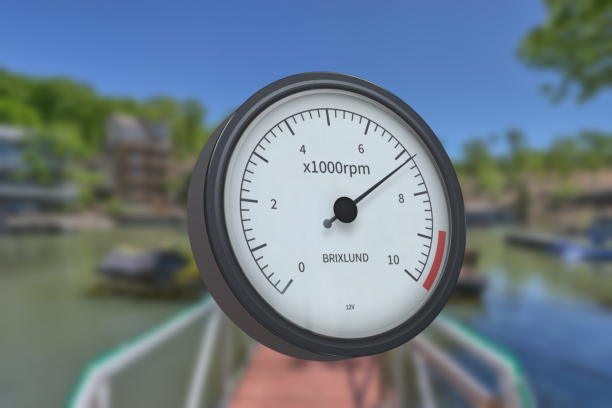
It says 7200 rpm
